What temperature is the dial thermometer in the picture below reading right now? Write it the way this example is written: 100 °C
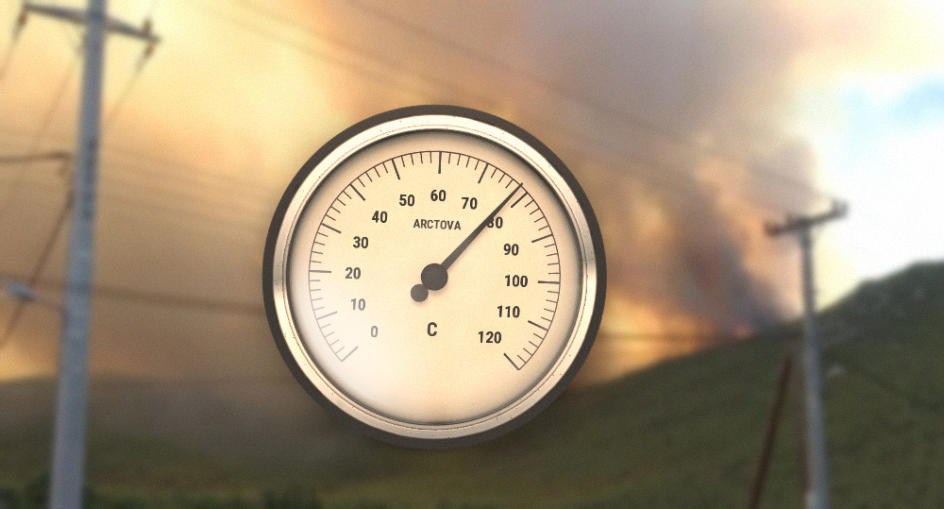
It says 78 °C
